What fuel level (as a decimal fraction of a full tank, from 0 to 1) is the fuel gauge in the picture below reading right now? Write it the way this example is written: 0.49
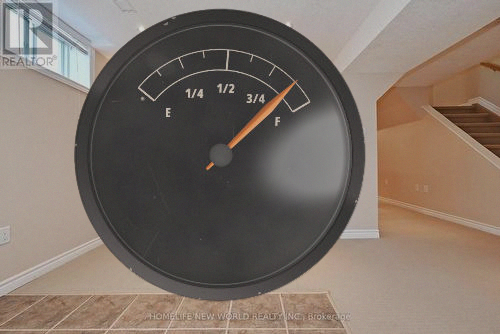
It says 0.875
